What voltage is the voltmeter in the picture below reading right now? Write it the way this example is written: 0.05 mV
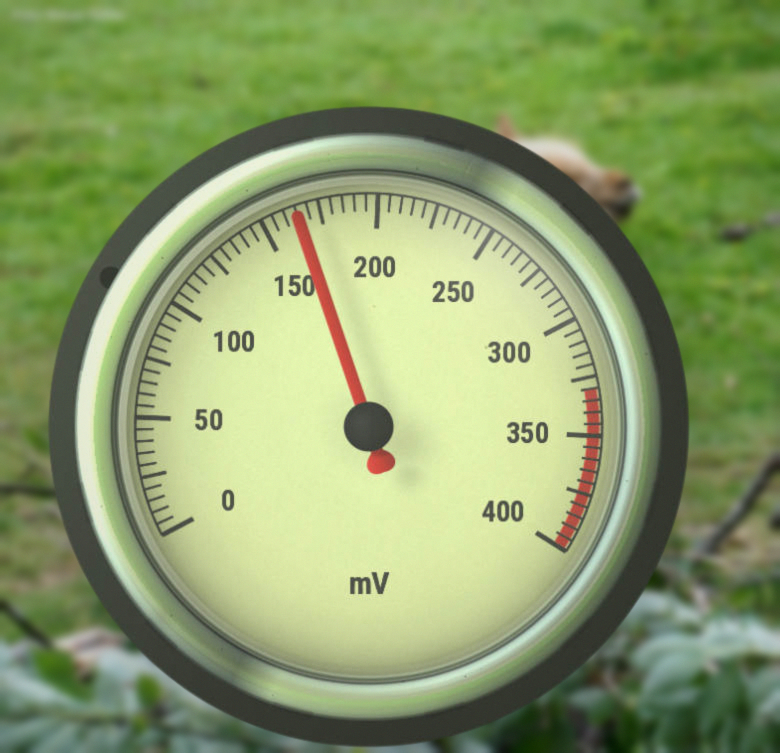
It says 165 mV
